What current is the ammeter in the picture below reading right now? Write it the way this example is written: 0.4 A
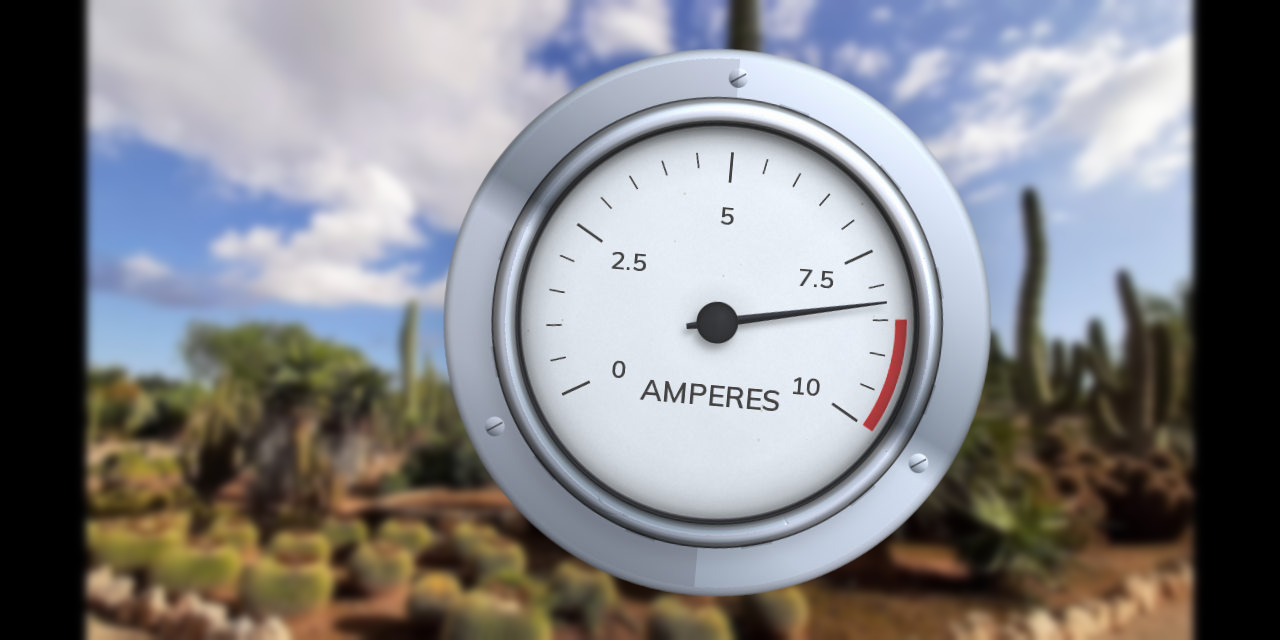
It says 8.25 A
